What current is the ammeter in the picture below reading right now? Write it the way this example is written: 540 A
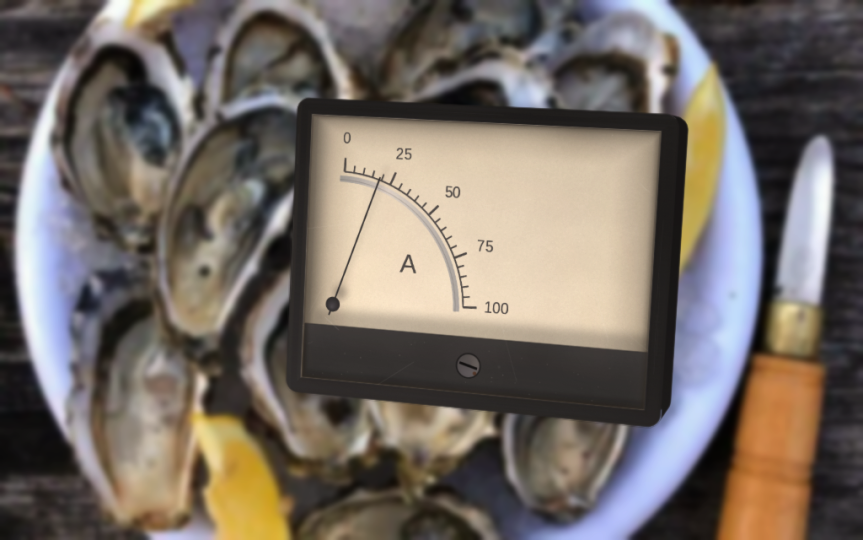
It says 20 A
